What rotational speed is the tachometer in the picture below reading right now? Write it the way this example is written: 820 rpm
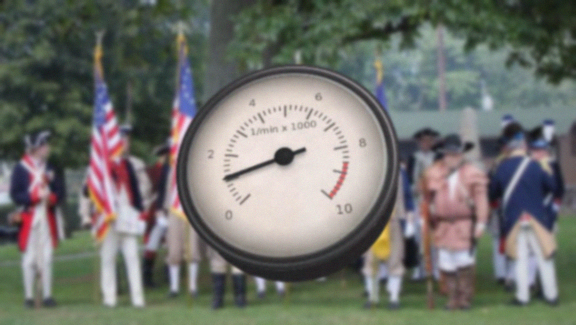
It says 1000 rpm
